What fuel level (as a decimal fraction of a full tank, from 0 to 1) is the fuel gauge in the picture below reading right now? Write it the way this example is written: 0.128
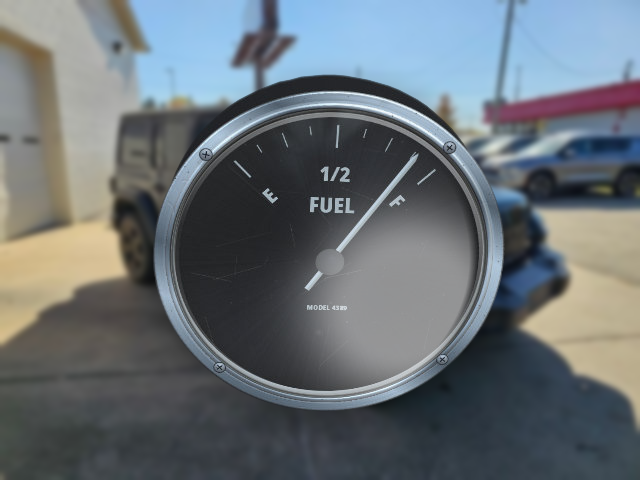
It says 0.875
